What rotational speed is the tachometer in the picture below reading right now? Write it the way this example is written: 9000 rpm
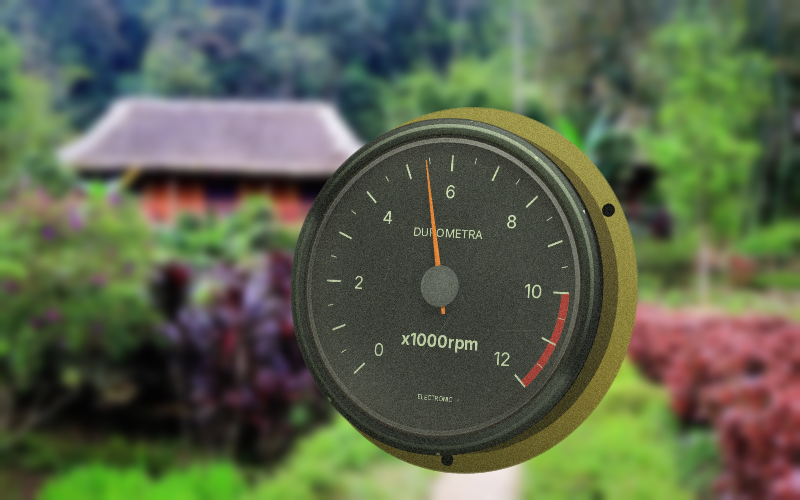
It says 5500 rpm
